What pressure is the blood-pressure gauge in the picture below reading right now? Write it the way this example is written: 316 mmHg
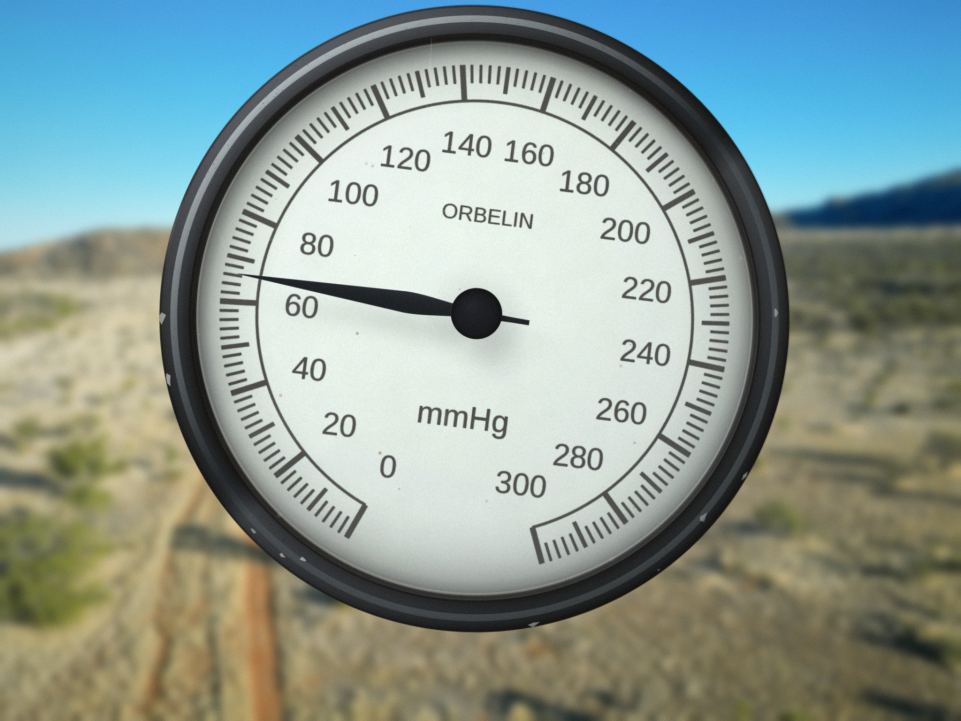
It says 66 mmHg
